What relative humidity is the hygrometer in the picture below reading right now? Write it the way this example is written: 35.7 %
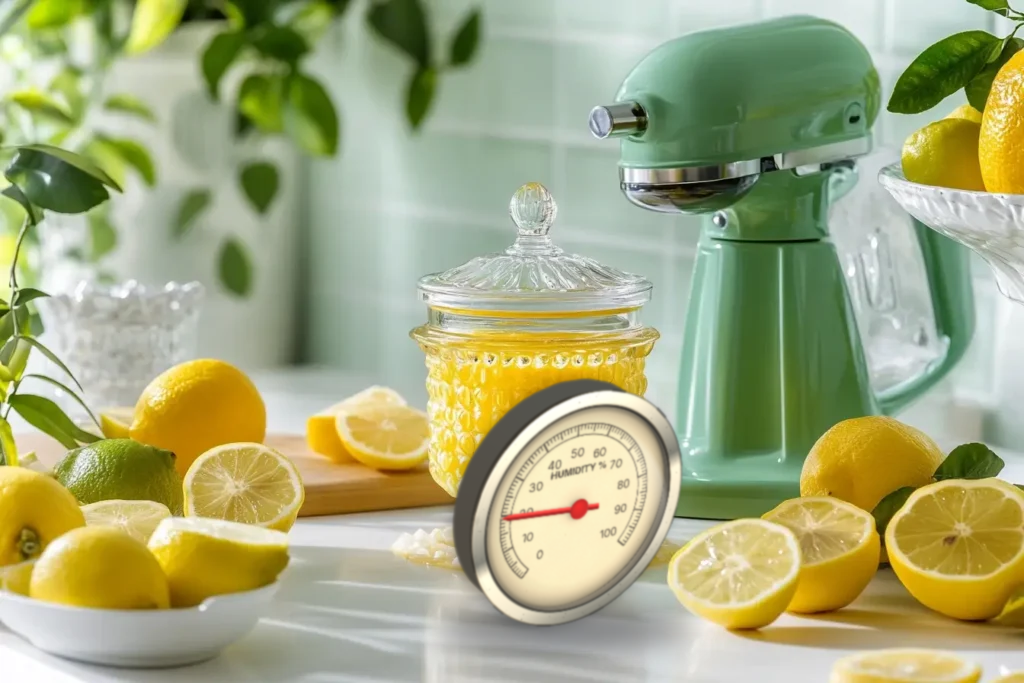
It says 20 %
